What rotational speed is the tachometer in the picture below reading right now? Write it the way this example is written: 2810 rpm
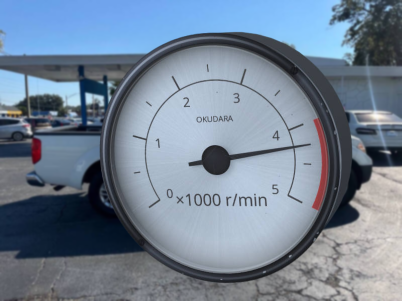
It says 4250 rpm
